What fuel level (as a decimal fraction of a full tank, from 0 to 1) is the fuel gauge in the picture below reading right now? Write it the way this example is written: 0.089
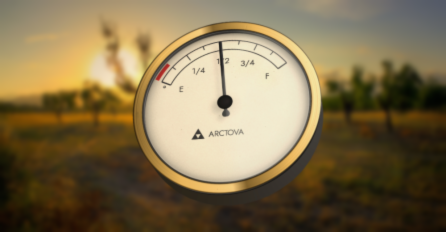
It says 0.5
